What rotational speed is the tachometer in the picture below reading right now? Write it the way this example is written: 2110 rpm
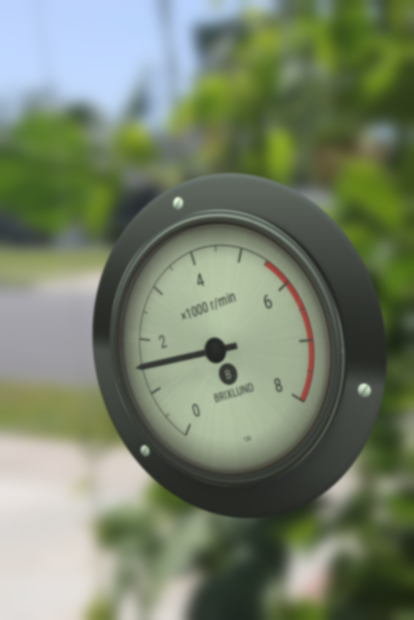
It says 1500 rpm
